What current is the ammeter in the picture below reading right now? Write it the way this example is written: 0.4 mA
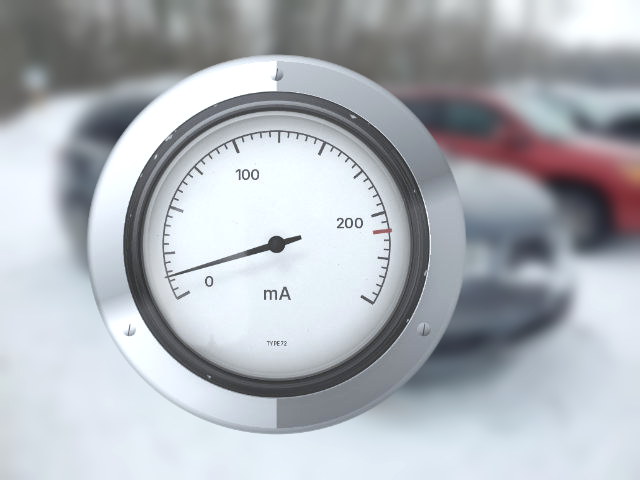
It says 12.5 mA
